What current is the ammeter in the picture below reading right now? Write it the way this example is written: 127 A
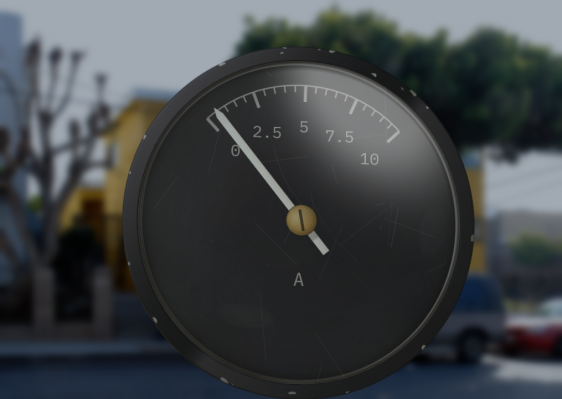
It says 0.5 A
